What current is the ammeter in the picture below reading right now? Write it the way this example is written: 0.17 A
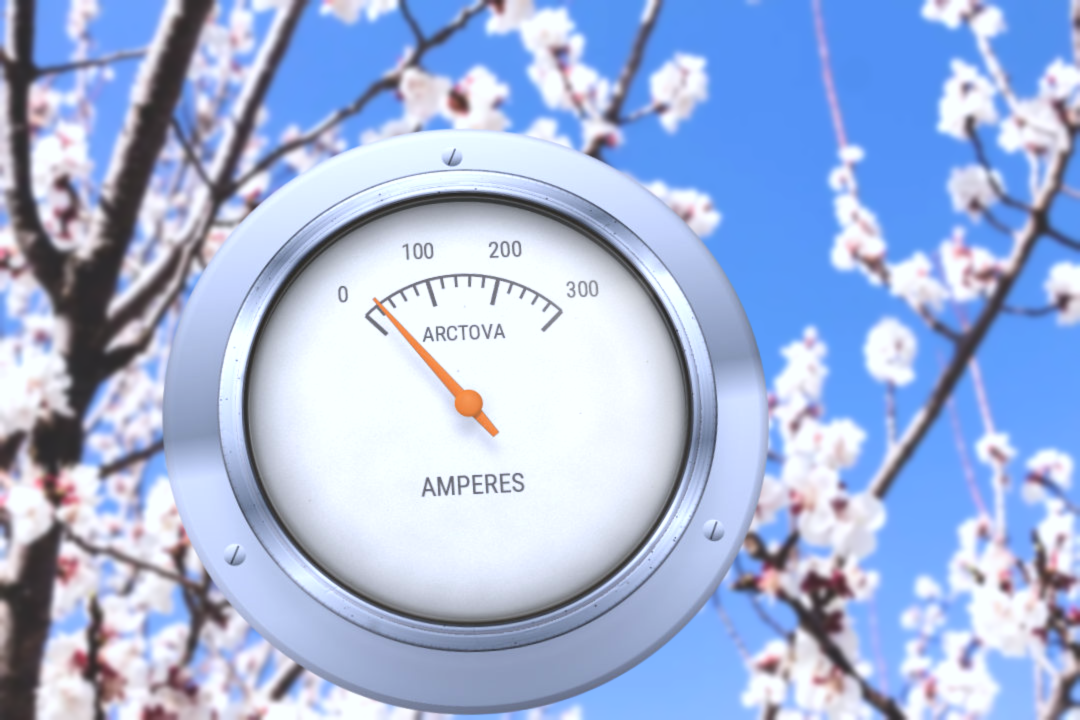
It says 20 A
